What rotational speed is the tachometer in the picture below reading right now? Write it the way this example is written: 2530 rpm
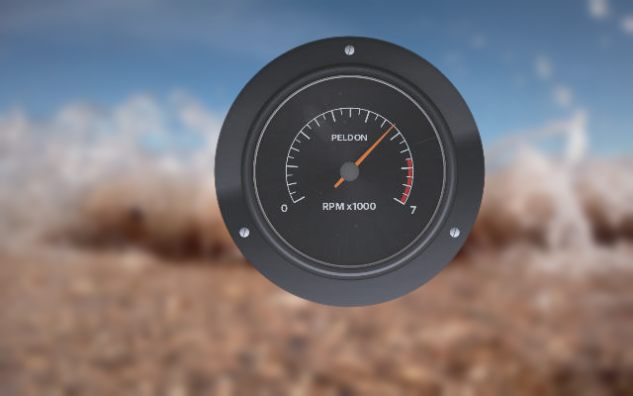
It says 4750 rpm
